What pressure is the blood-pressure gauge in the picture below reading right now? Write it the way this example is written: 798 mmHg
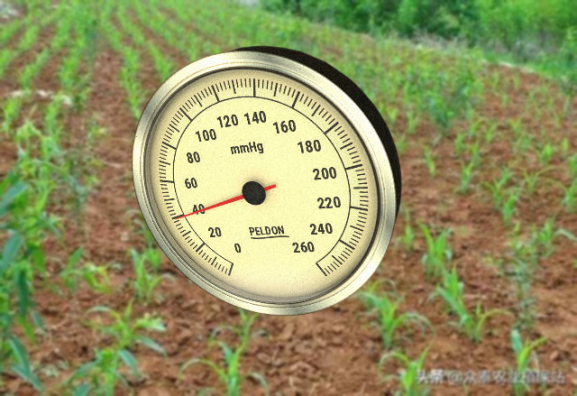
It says 40 mmHg
